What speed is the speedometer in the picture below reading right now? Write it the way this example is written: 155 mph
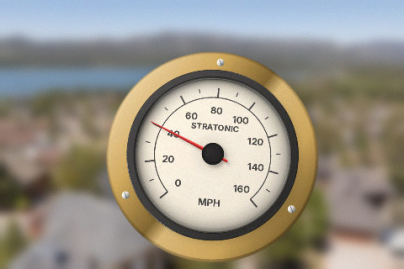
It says 40 mph
